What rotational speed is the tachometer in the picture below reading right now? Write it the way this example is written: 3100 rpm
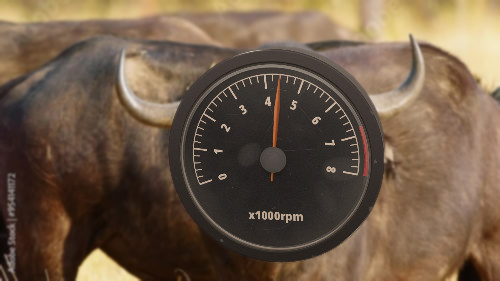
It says 4400 rpm
